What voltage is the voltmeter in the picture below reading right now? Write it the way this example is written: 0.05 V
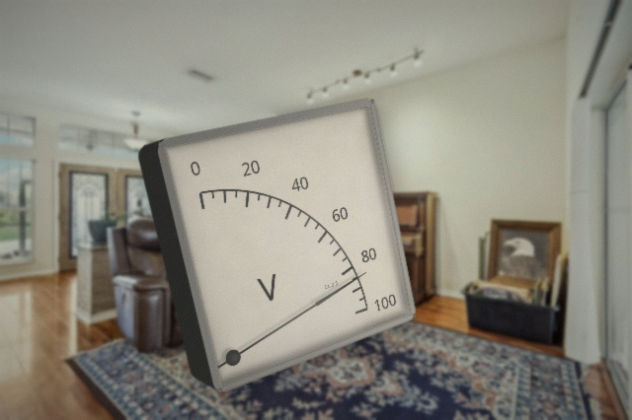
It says 85 V
